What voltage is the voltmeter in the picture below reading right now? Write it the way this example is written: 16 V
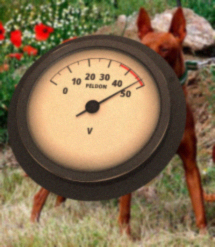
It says 47.5 V
